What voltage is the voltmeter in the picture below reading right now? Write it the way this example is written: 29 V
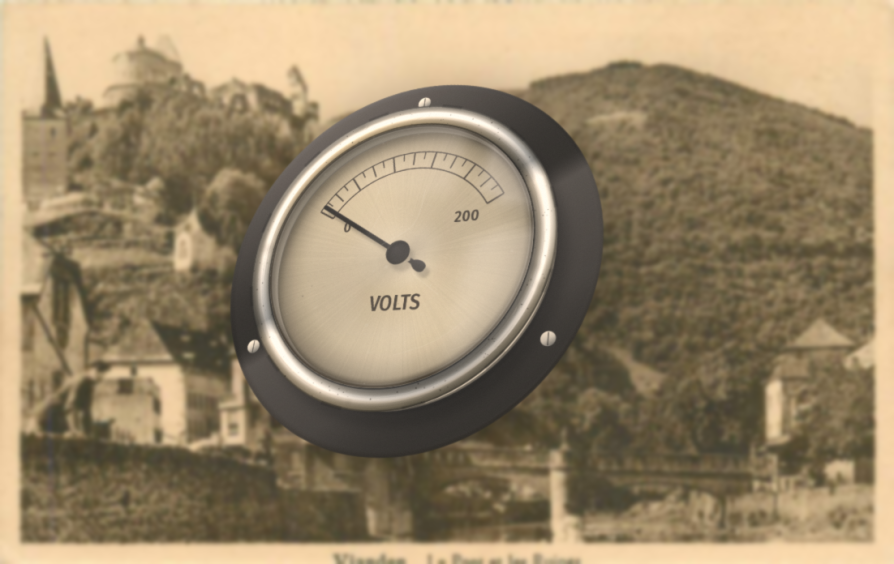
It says 5 V
